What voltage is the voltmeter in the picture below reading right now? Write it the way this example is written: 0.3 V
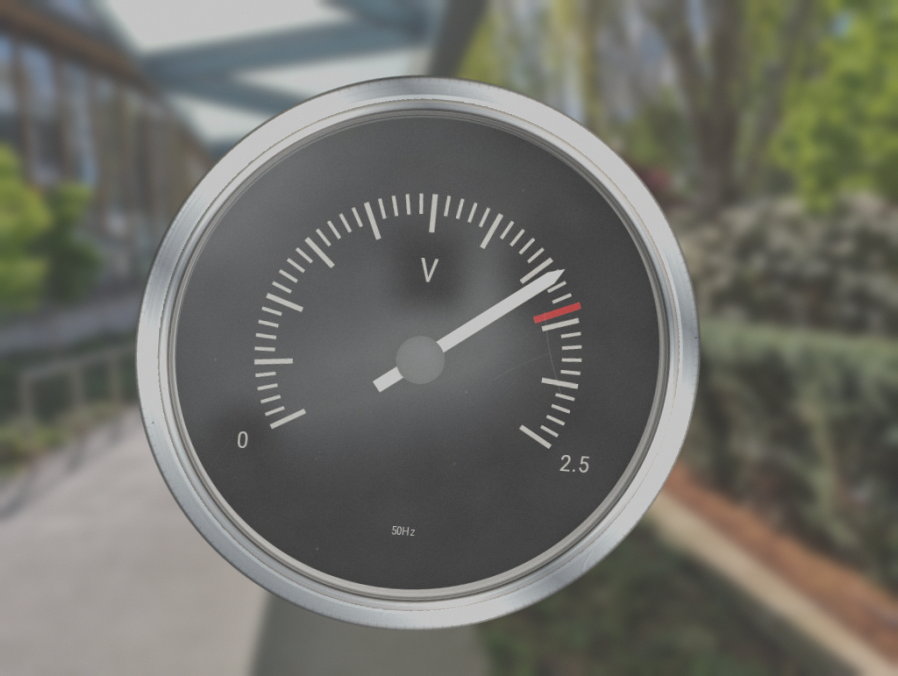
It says 1.8 V
